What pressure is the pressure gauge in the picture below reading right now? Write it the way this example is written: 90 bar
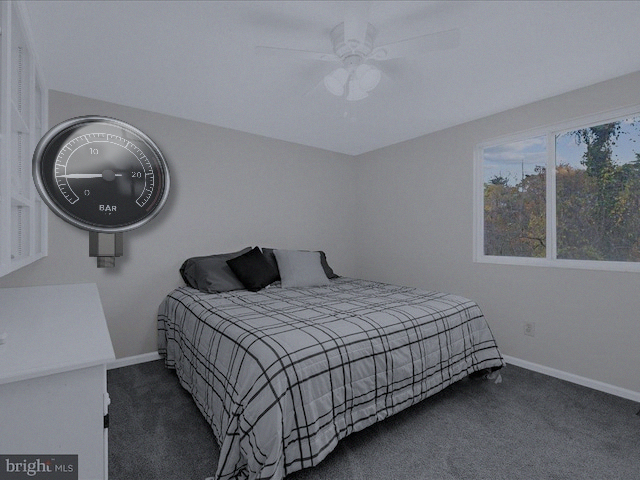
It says 3.5 bar
